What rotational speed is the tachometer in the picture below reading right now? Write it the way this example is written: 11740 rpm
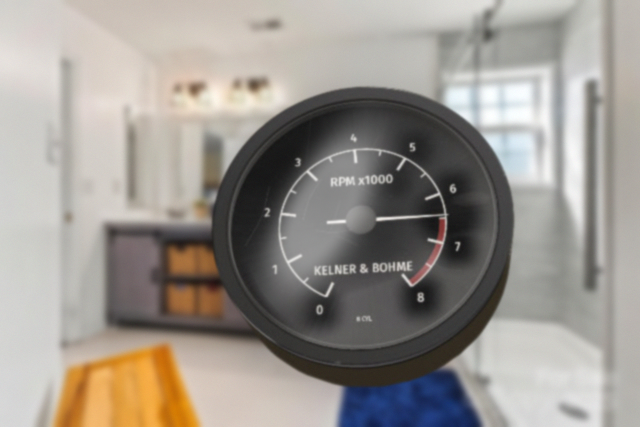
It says 6500 rpm
